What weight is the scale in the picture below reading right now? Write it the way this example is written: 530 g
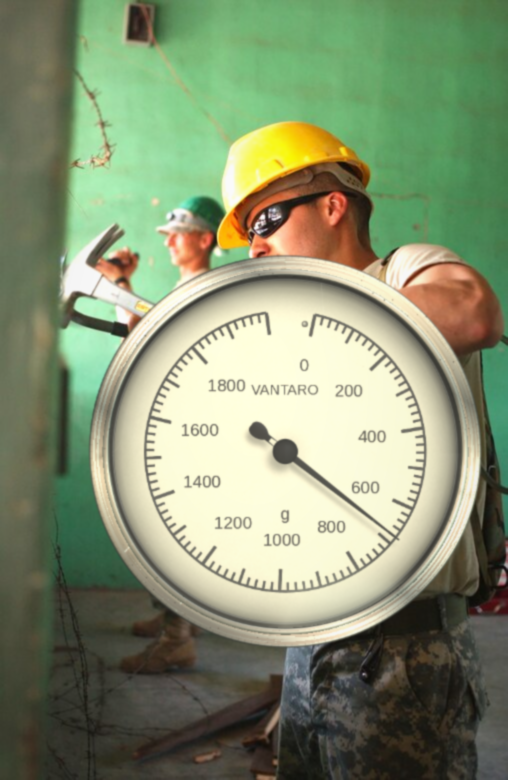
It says 680 g
